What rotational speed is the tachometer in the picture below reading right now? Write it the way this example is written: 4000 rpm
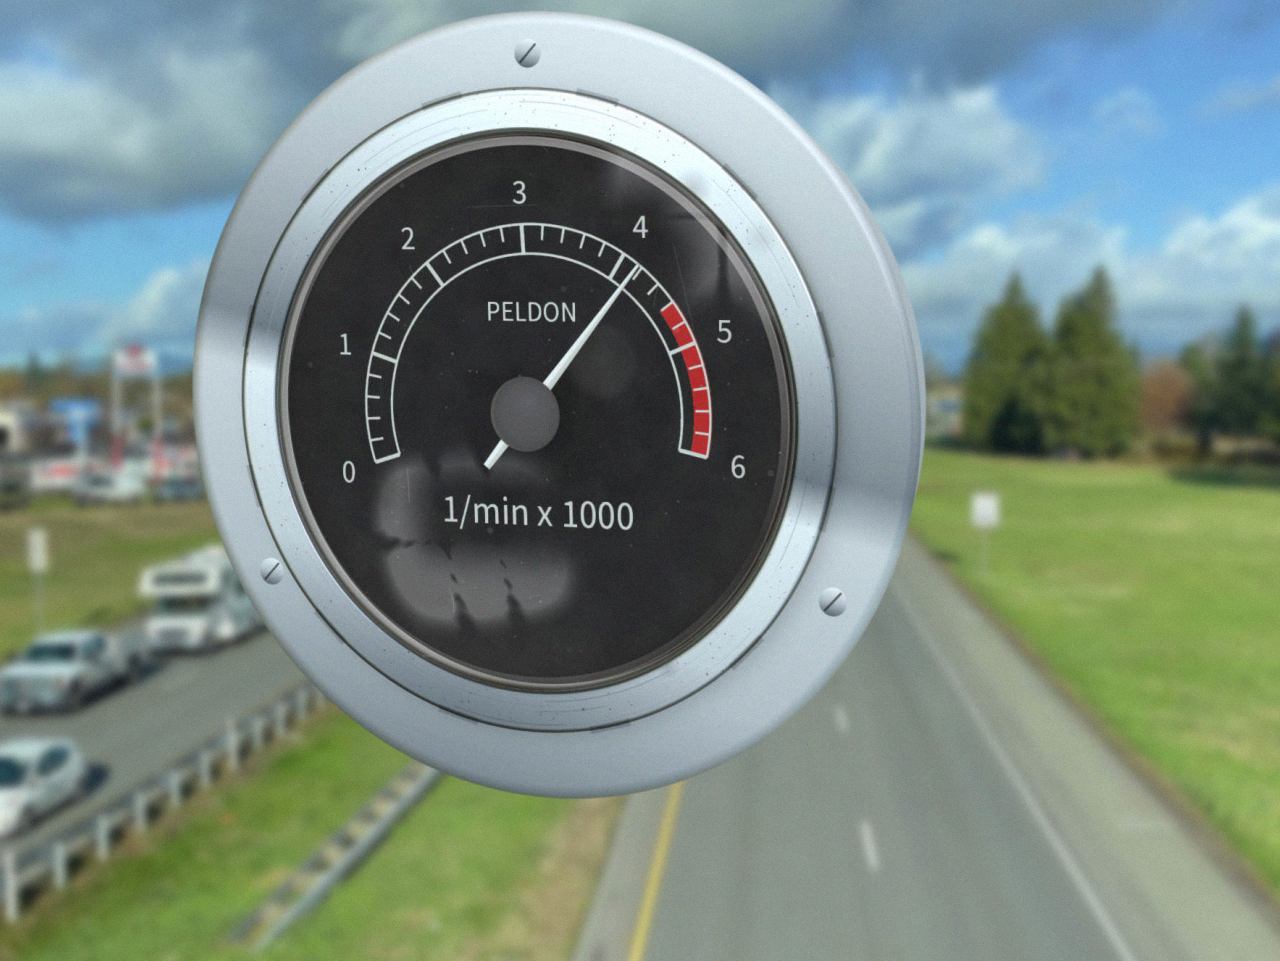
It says 4200 rpm
